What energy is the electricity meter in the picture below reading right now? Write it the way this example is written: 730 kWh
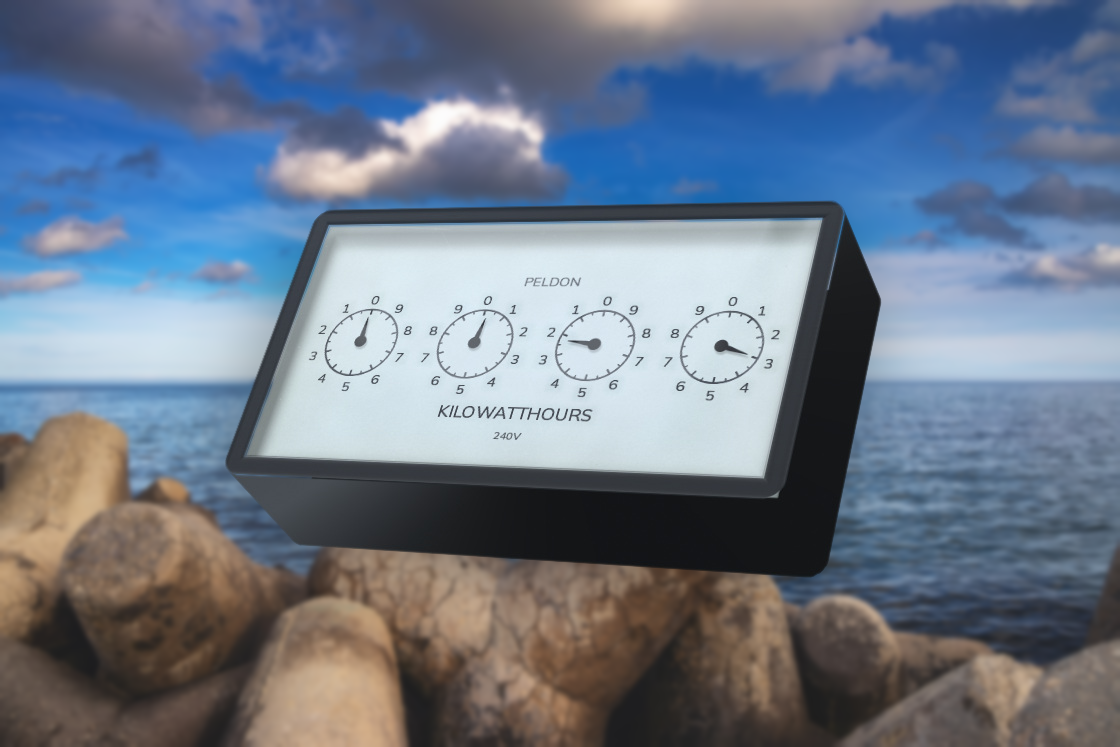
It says 23 kWh
